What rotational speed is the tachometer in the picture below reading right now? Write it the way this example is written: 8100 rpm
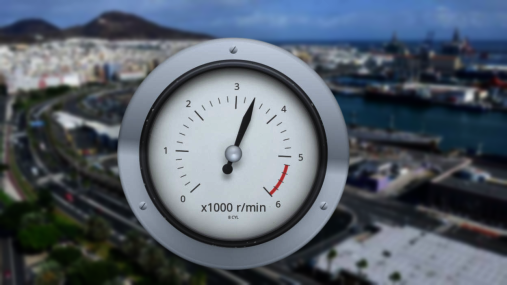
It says 3400 rpm
